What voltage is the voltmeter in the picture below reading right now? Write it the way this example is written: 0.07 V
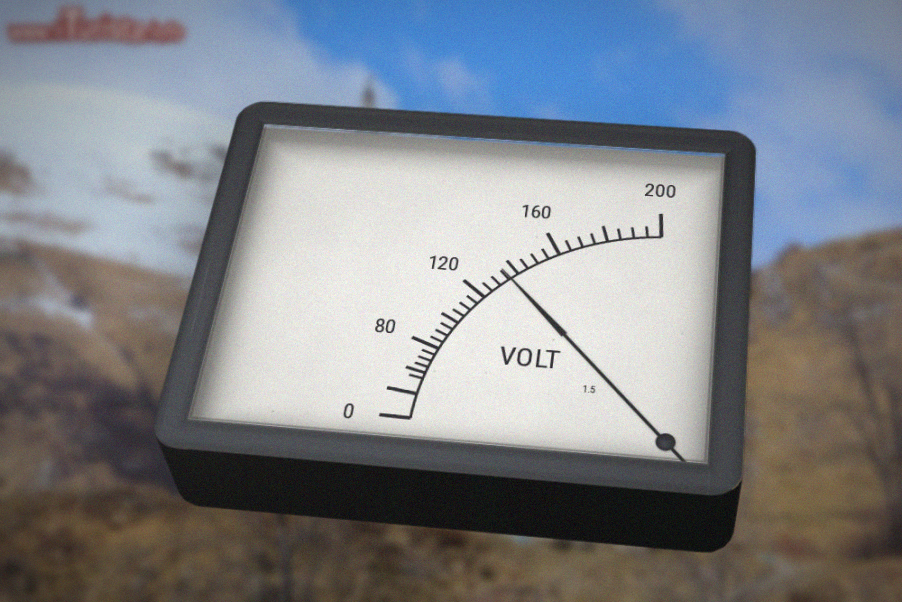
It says 135 V
